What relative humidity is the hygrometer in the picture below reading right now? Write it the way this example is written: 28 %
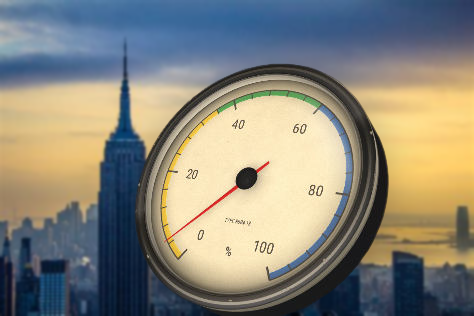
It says 4 %
